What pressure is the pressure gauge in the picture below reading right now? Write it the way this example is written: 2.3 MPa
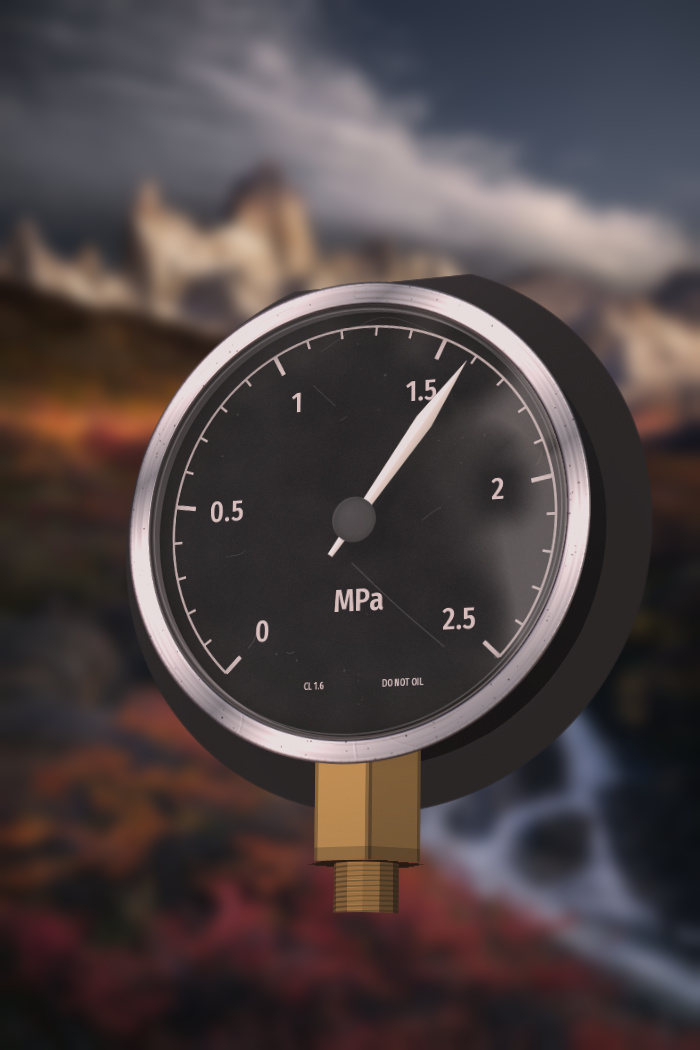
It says 1.6 MPa
